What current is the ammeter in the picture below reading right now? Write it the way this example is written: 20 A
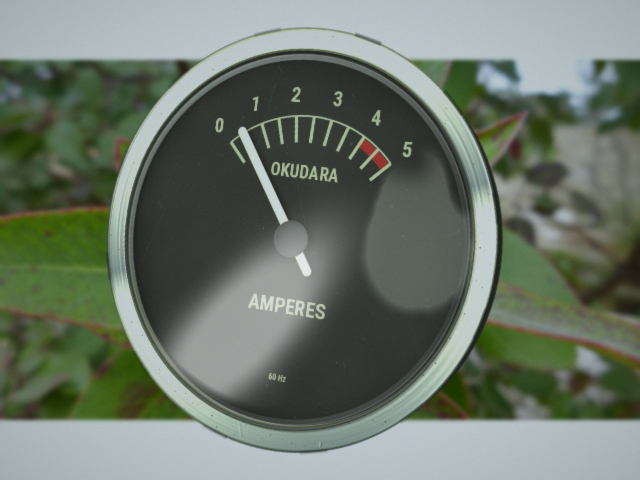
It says 0.5 A
